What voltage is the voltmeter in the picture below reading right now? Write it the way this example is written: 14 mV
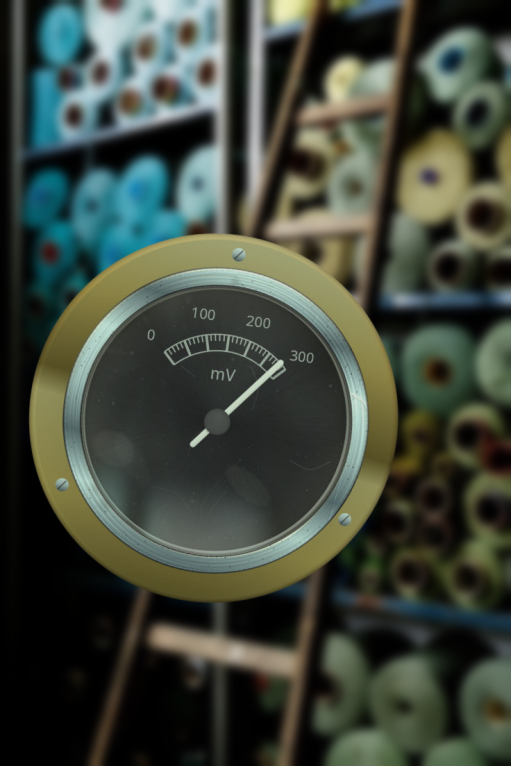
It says 280 mV
